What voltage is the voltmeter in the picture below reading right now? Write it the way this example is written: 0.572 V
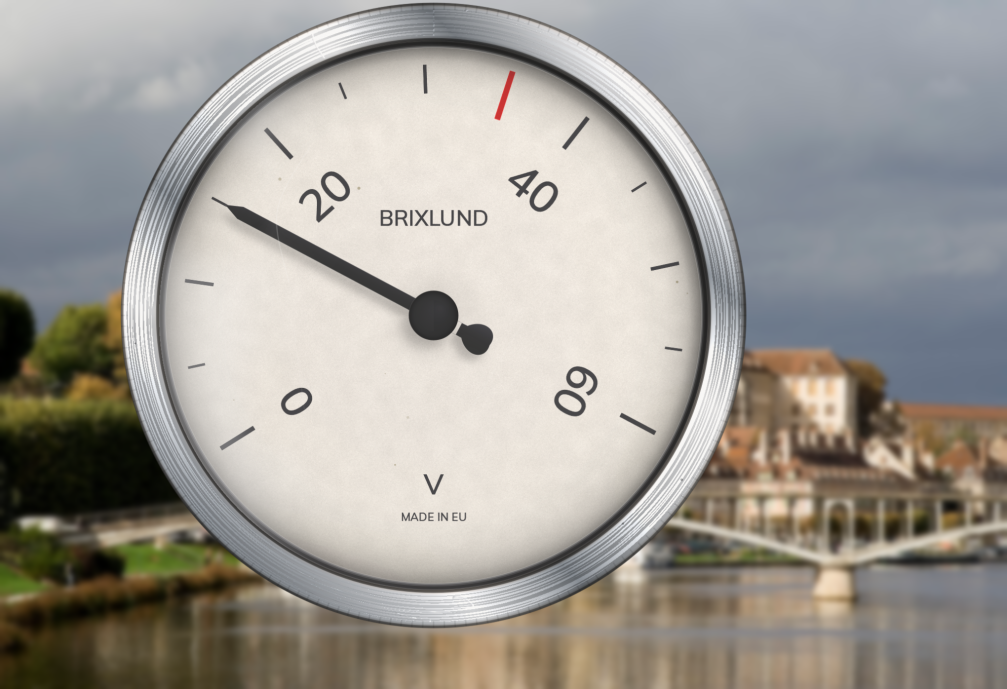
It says 15 V
